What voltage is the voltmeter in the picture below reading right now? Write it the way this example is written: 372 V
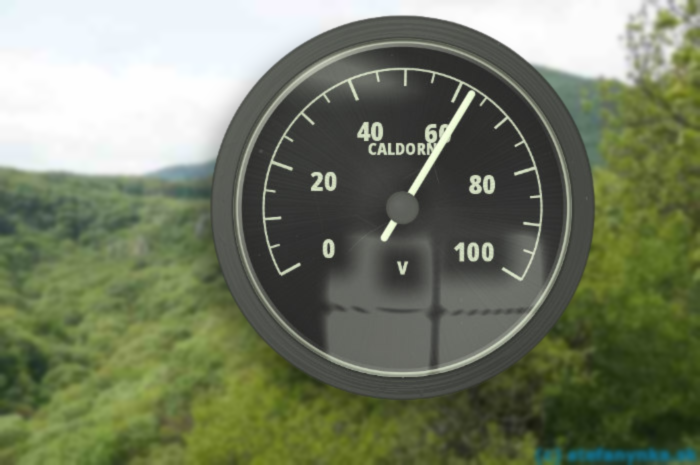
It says 62.5 V
